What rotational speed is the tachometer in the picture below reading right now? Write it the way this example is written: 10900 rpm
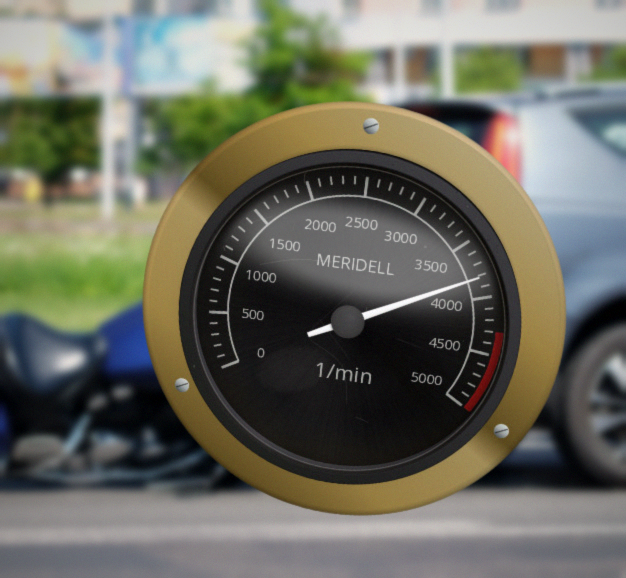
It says 3800 rpm
